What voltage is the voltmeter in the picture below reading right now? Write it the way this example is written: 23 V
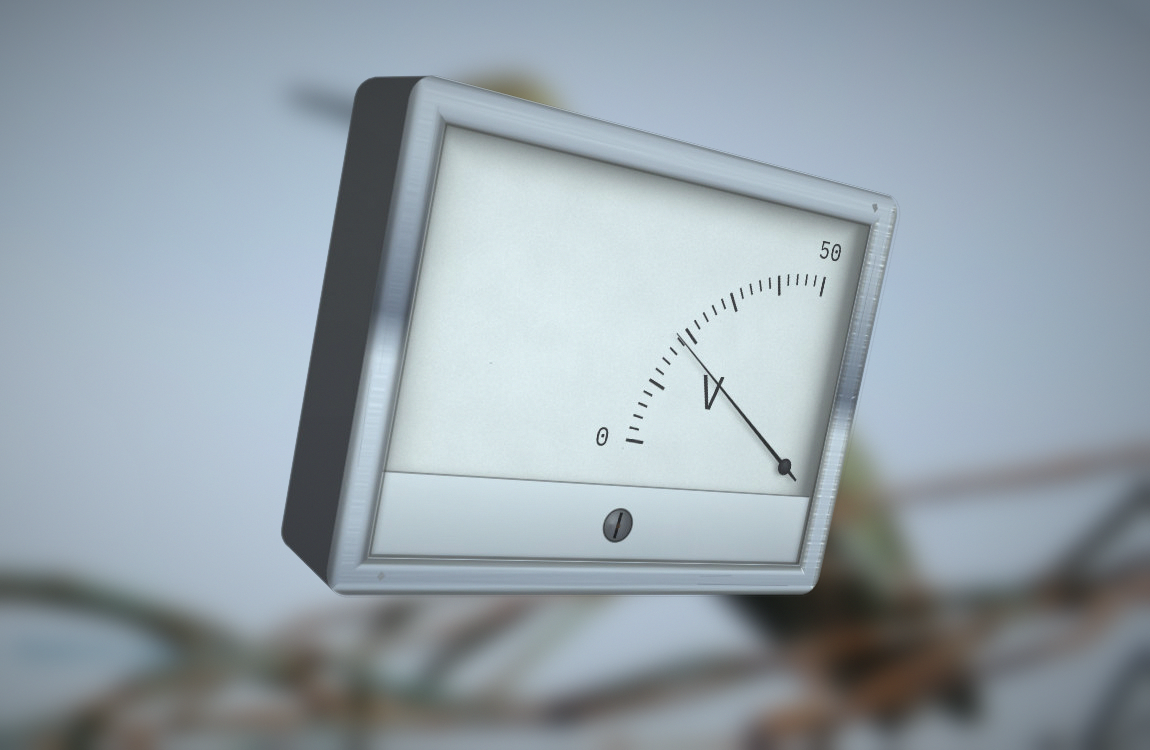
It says 18 V
